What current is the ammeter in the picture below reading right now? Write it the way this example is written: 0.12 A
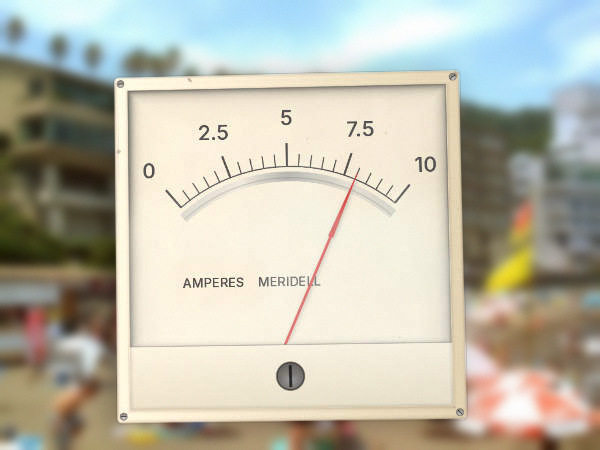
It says 8 A
